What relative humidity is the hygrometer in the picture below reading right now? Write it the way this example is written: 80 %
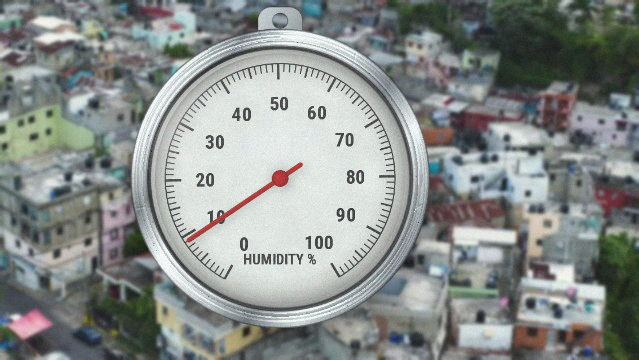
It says 9 %
